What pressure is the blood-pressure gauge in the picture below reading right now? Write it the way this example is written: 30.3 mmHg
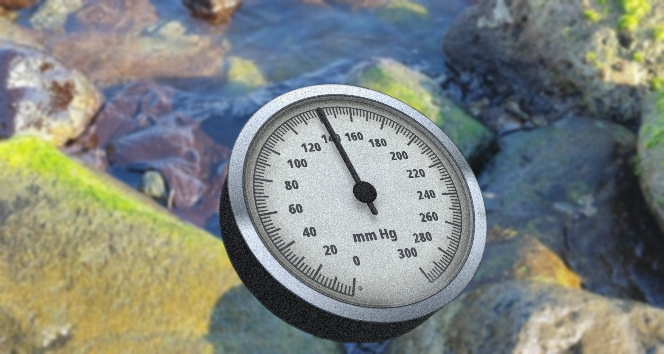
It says 140 mmHg
